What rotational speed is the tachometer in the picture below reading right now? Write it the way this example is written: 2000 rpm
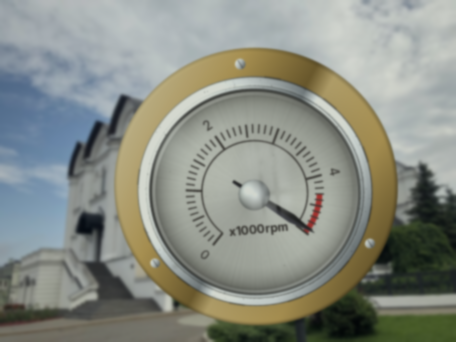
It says 4900 rpm
